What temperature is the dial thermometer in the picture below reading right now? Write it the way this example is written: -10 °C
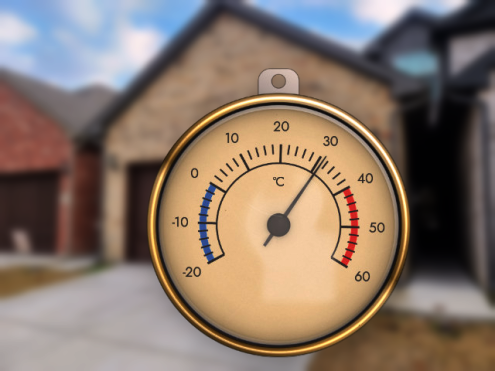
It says 31 °C
